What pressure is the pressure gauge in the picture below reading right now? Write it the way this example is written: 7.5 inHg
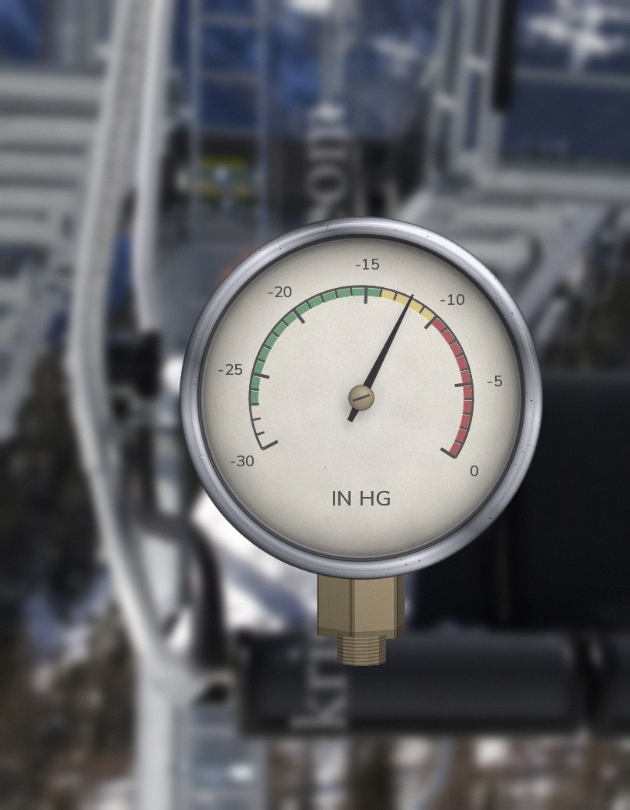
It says -12 inHg
